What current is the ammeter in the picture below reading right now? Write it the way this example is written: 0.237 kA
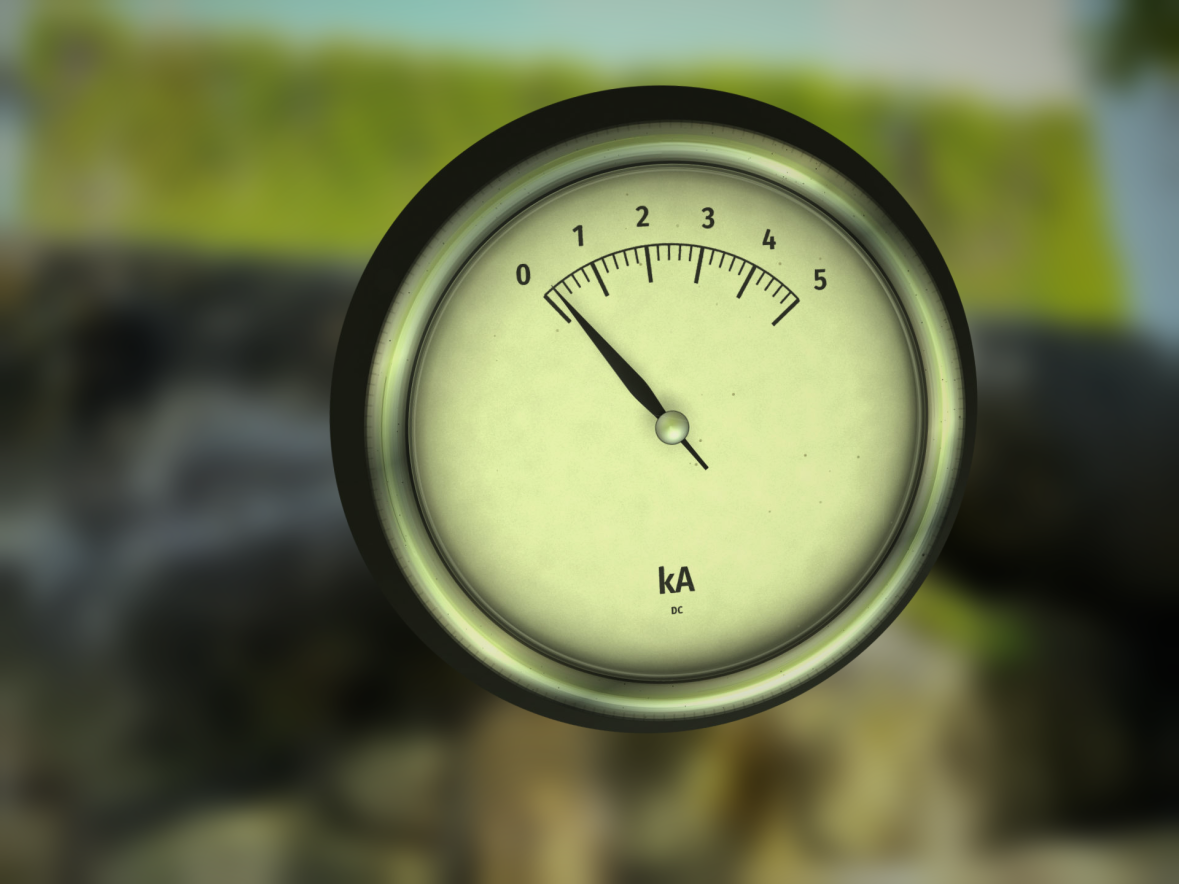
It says 0.2 kA
